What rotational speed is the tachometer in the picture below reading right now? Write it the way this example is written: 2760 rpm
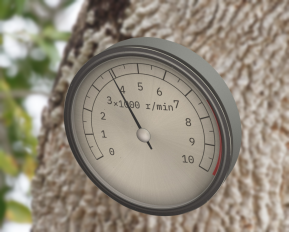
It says 4000 rpm
